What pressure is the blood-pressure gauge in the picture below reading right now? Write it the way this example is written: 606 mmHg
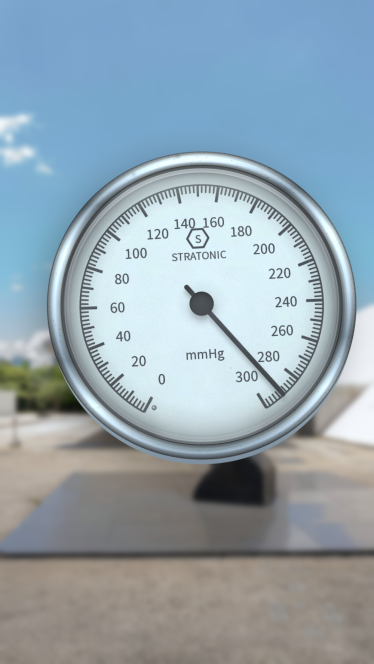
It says 290 mmHg
